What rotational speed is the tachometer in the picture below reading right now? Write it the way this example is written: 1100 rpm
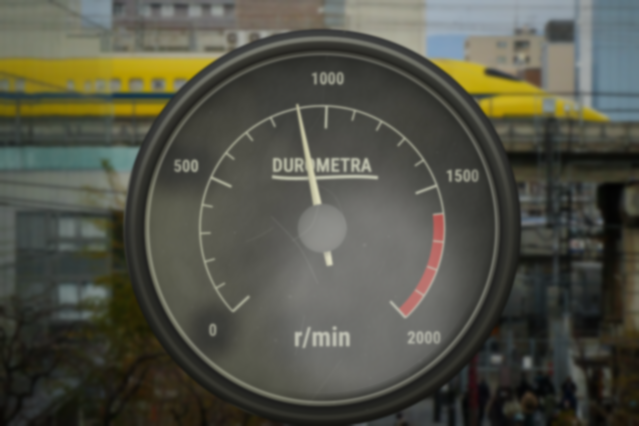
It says 900 rpm
